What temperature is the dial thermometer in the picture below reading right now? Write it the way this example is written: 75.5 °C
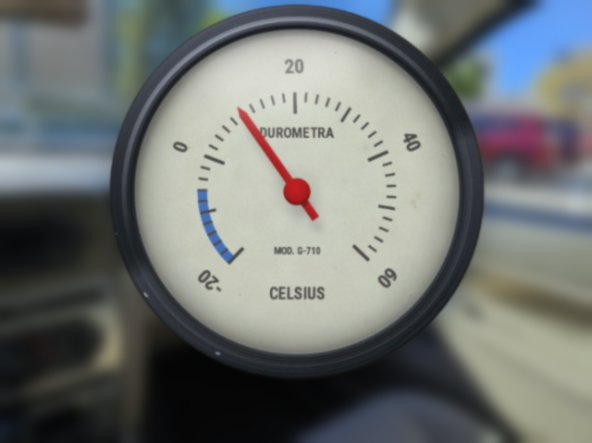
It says 10 °C
